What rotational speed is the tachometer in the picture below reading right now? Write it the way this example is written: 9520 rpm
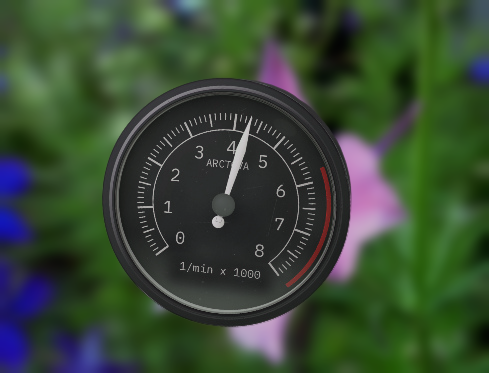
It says 4300 rpm
